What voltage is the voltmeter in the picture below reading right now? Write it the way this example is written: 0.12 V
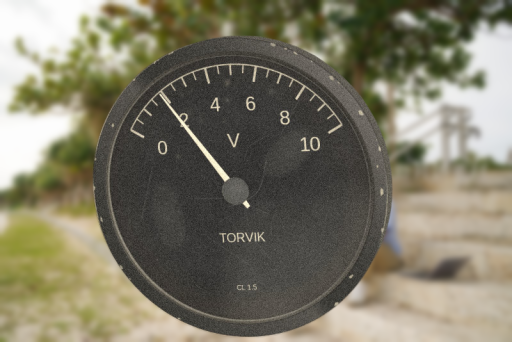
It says 2 V
